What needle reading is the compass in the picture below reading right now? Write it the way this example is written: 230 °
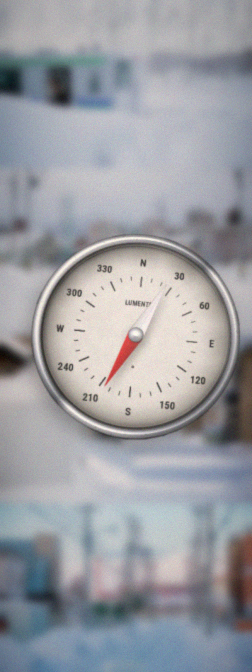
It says 205 °
